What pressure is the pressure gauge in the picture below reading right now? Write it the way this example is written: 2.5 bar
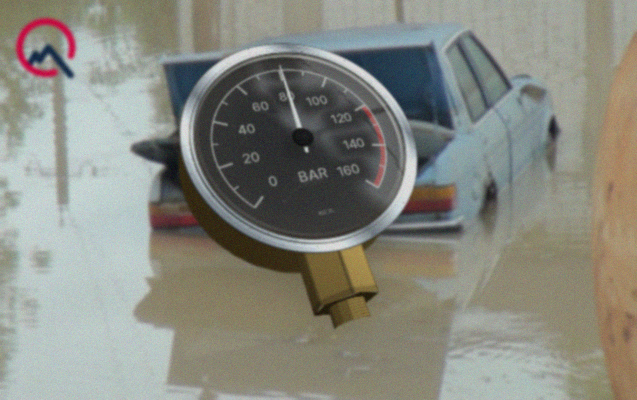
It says 80 bar
